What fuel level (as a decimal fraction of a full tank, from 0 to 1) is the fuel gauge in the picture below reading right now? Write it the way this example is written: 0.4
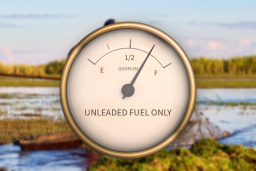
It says 0.75
